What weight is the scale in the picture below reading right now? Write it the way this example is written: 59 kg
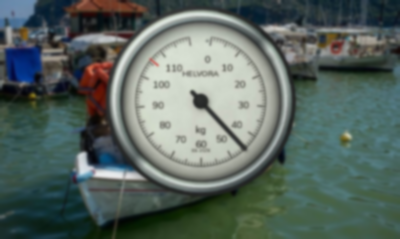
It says 45 kg
